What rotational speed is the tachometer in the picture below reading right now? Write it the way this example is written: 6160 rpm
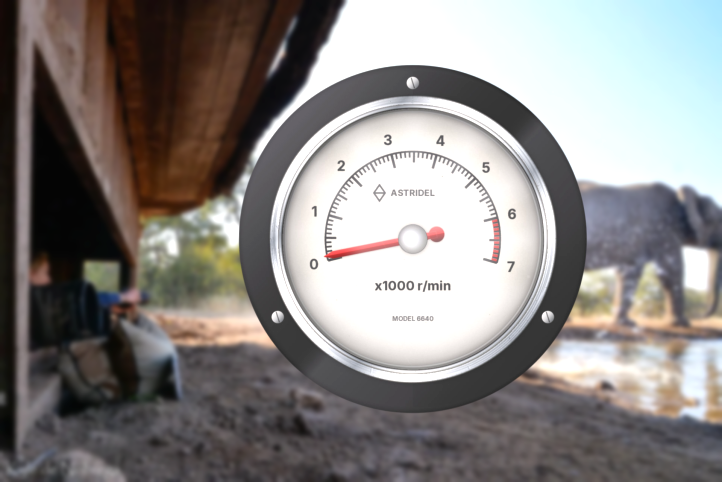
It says 100 rpm
